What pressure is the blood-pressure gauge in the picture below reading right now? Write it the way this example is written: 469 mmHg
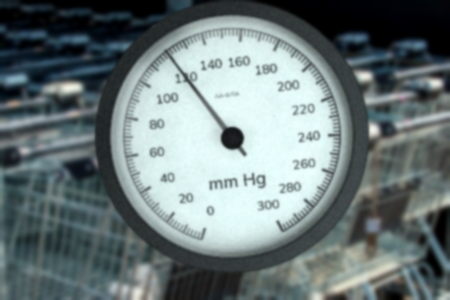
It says 120 mmHg
